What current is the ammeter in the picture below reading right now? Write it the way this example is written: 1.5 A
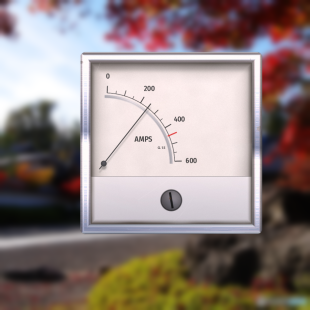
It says 250 A
